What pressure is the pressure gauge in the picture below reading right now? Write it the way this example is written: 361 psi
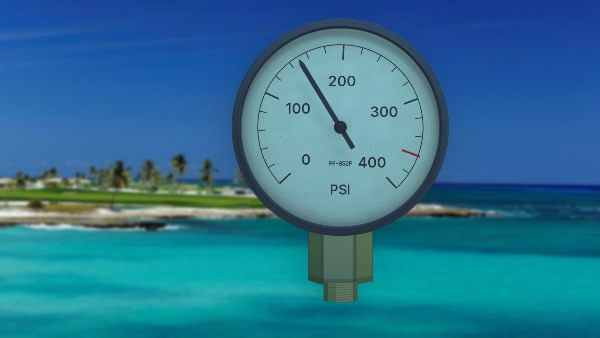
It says 150 psi
